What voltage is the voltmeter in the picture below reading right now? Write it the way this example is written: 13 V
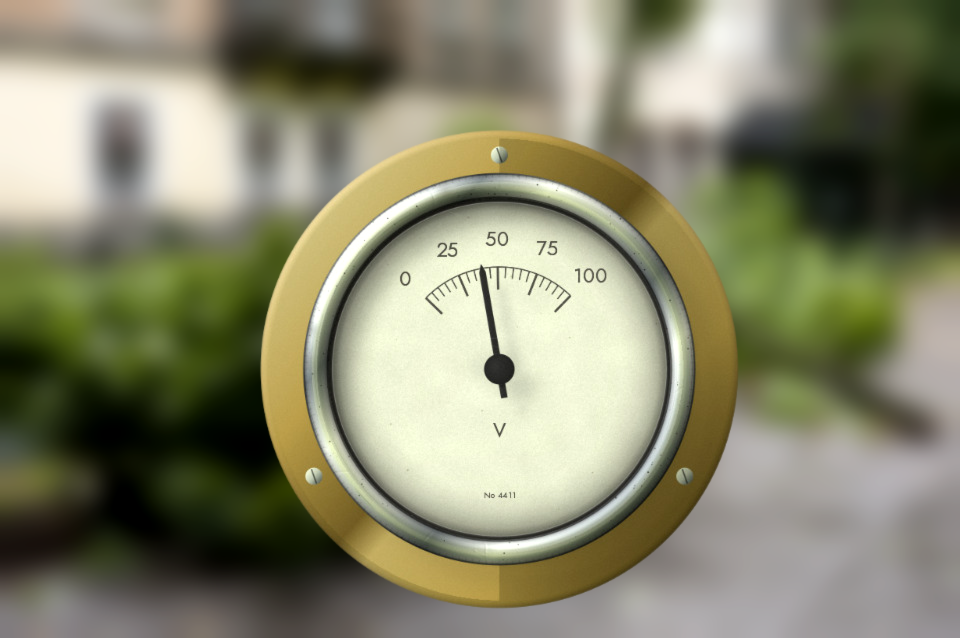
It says 40 V
